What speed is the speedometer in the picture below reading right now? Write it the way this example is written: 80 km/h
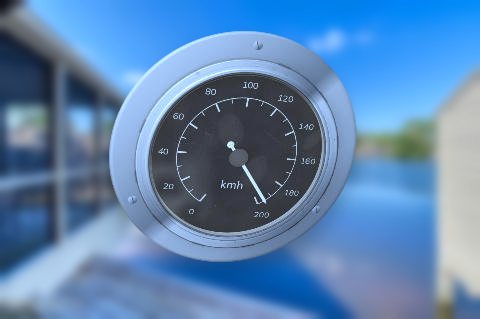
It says 195 km/h
